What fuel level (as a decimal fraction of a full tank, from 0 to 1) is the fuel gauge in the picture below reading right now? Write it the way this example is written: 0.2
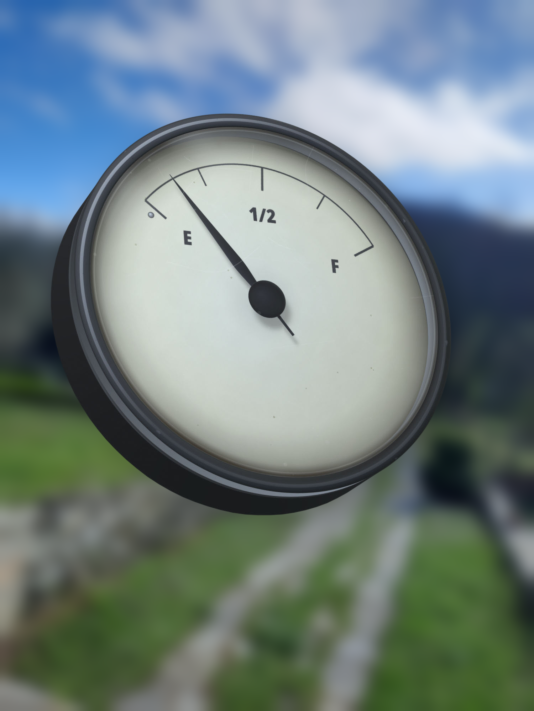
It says 0.125
